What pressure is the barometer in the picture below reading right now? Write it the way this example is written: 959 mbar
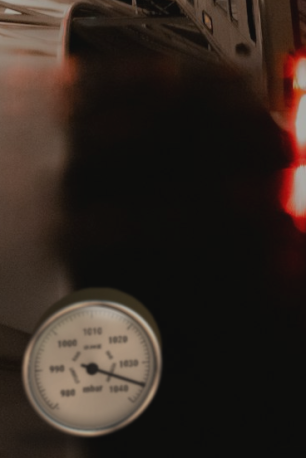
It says 1035 mbar
